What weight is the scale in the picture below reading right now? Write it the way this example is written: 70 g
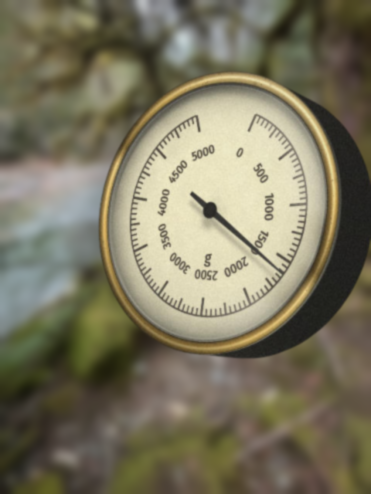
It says 1600 g
